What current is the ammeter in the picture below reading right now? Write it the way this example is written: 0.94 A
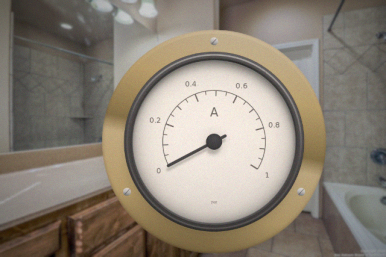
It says 0 A
